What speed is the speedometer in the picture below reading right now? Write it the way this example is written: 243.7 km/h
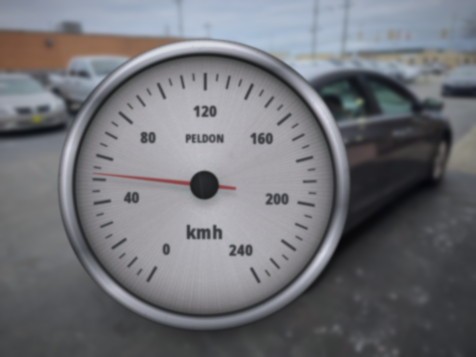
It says 52.5 km/h
